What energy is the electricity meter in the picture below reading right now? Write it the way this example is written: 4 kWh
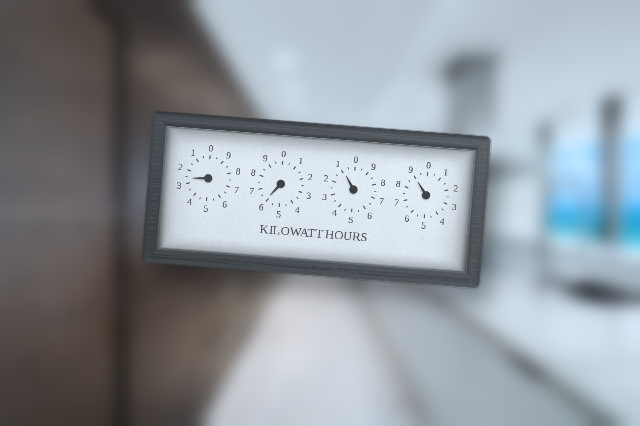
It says 2609 kWh
